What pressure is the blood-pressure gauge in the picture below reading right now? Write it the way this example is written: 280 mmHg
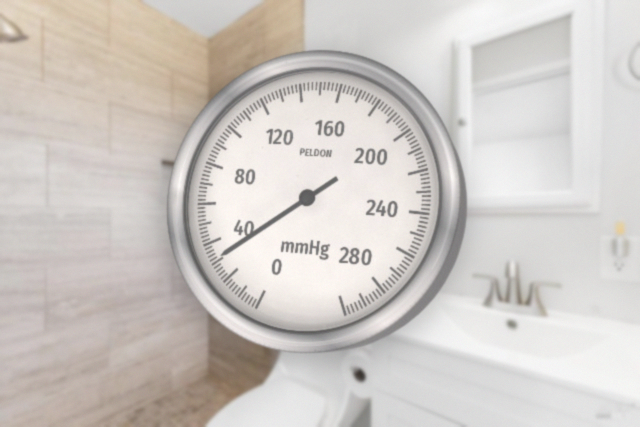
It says 30 mmHg
